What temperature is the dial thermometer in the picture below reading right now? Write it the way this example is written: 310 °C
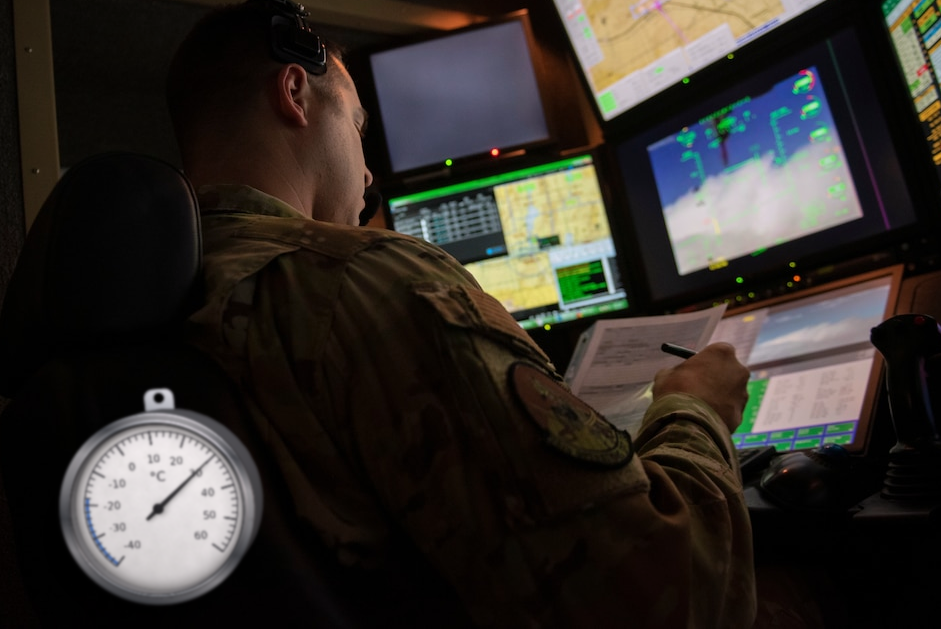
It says 30 °C
